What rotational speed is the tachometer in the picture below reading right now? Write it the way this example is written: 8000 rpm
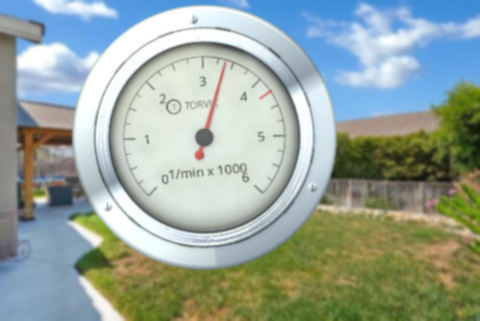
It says 3375 rpm
